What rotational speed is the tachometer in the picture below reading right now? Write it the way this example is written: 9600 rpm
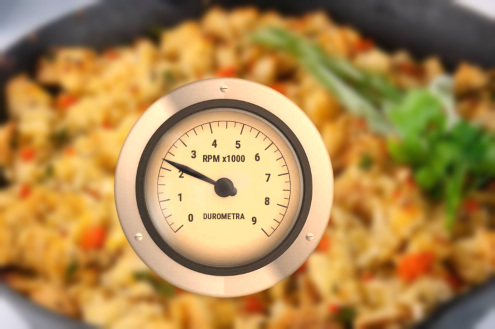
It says 2250 rpm
